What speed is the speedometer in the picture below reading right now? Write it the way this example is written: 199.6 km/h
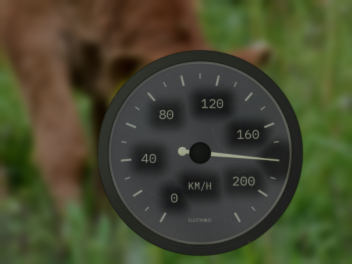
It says 180 km/h
